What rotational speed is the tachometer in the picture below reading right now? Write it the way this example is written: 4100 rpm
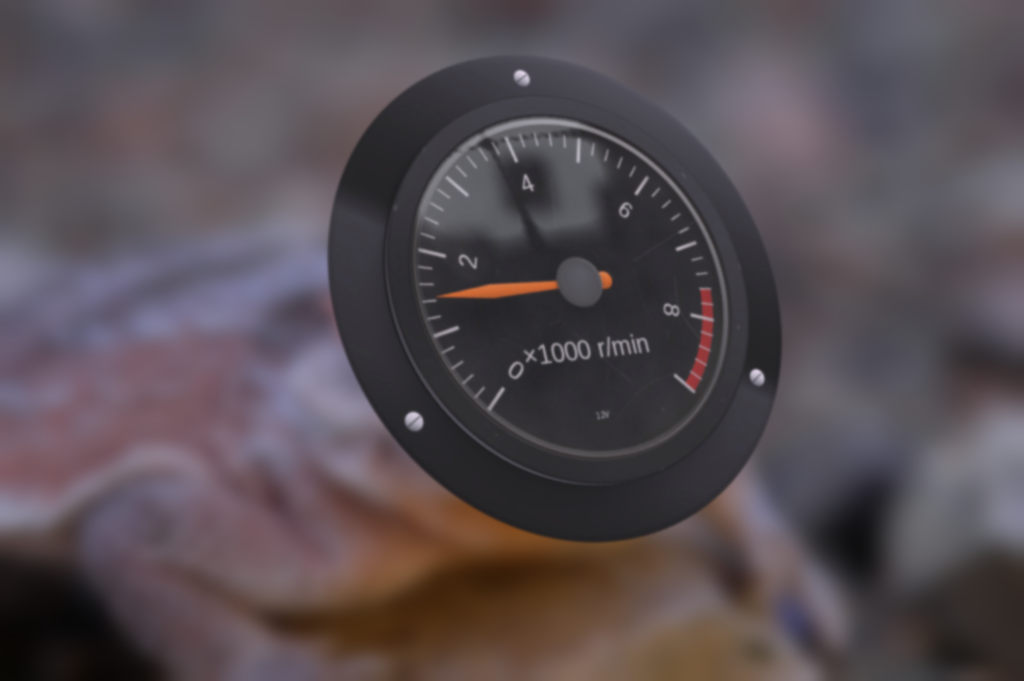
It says 1400 rpm
